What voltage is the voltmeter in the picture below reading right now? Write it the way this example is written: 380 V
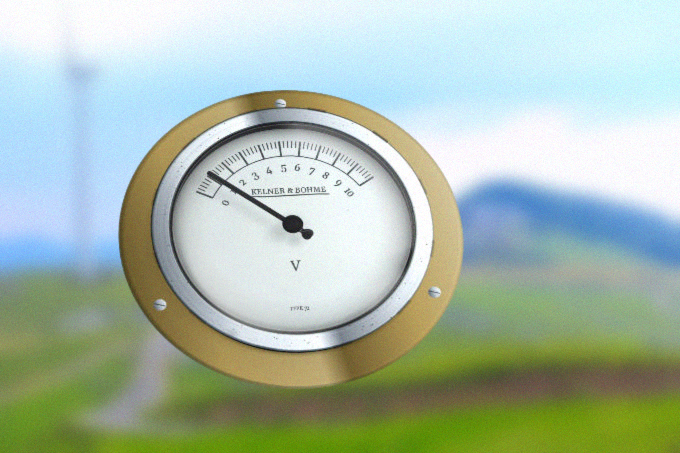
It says 1 V
